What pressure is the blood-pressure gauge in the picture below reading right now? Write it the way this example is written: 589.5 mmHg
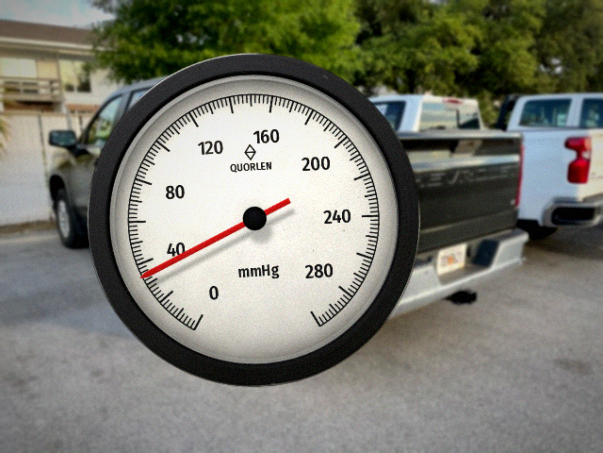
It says 34 mmHg
